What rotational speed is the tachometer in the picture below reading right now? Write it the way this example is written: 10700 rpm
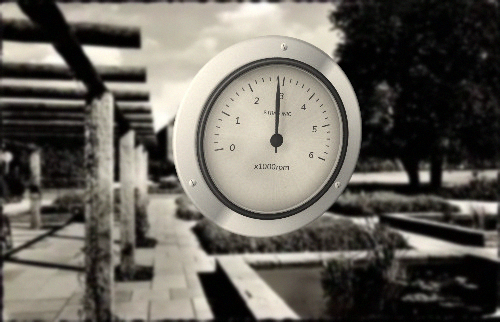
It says 2800 rpm
